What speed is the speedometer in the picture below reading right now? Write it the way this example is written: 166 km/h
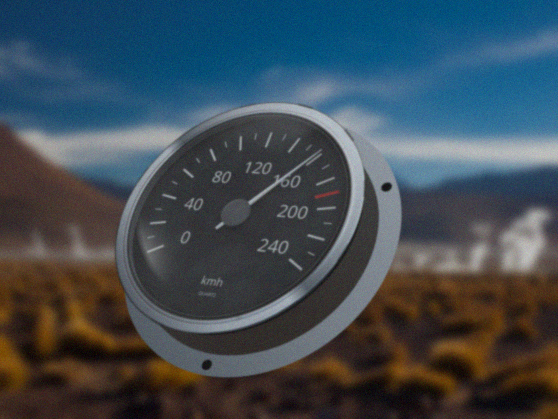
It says 160 km/h
